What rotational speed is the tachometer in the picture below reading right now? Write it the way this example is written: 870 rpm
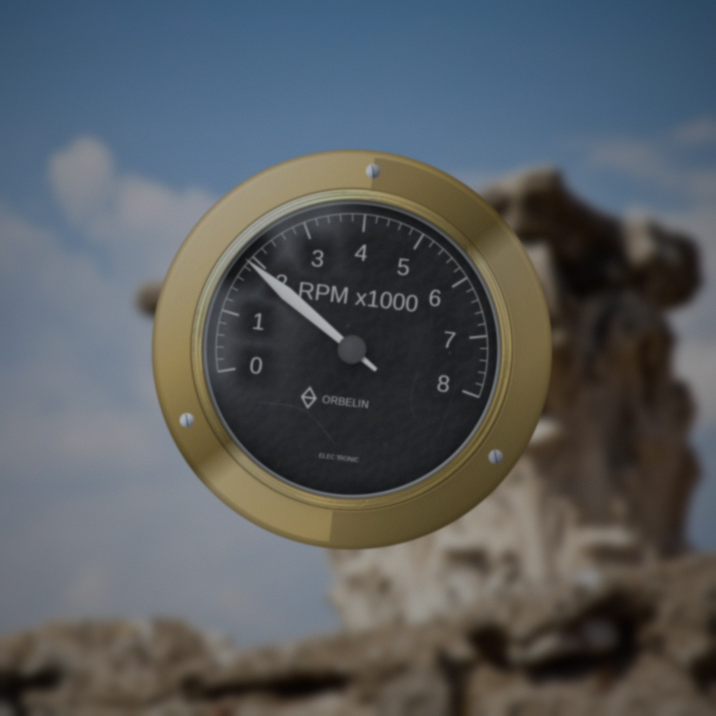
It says 1900 rpm
